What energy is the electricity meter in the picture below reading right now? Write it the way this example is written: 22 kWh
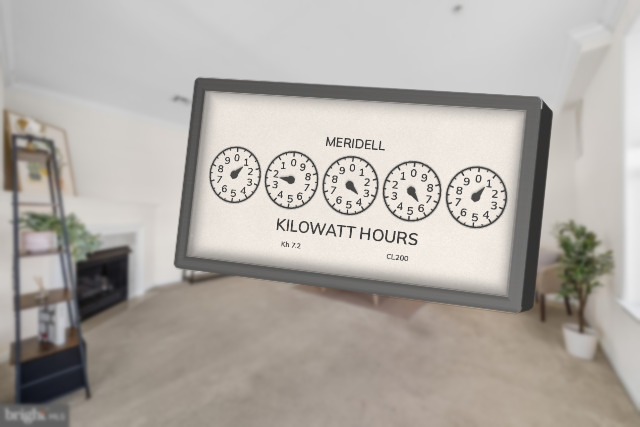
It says 12361 kWh
